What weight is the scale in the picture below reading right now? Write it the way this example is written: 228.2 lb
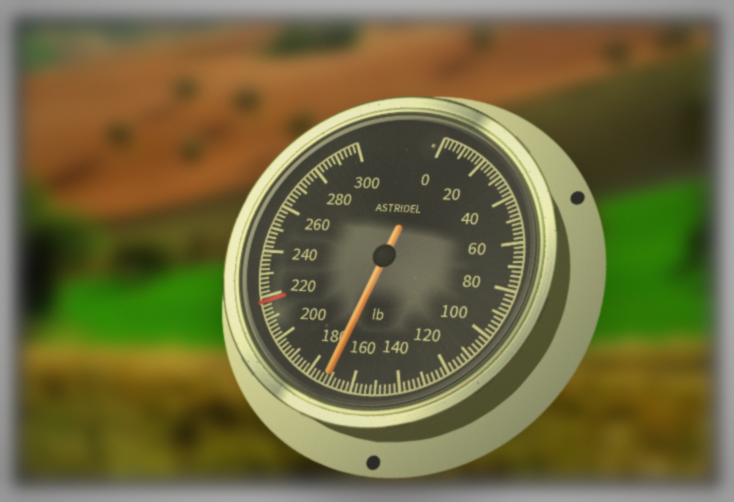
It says 170 lb
